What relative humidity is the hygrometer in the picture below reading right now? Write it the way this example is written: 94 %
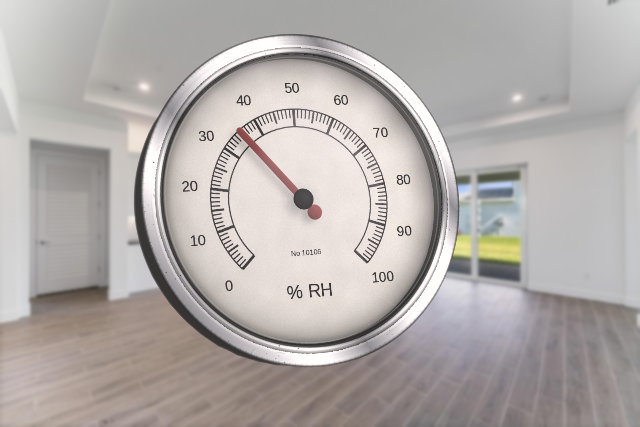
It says 35 %
